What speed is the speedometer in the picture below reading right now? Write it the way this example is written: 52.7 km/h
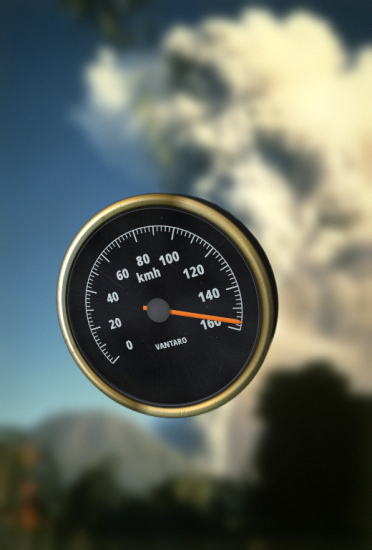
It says 156 km/h
